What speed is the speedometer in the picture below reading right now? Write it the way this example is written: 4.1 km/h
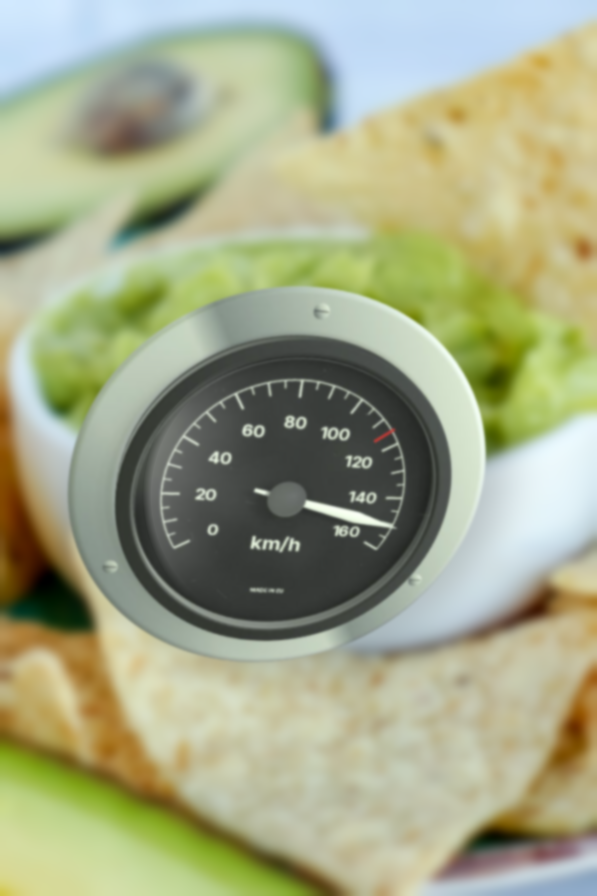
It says 150 km/h
